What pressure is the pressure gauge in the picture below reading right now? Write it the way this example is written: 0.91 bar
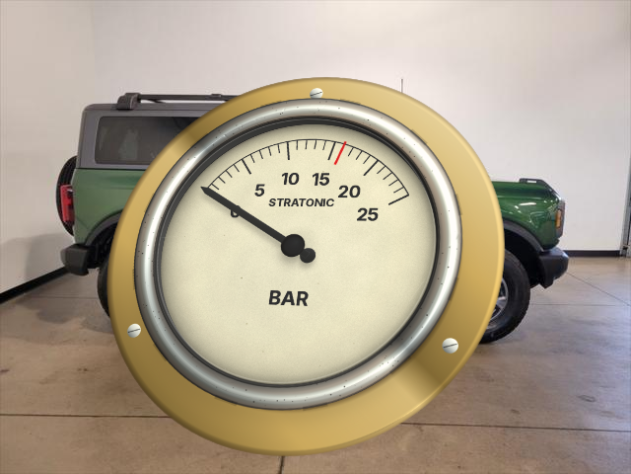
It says 0 bar
